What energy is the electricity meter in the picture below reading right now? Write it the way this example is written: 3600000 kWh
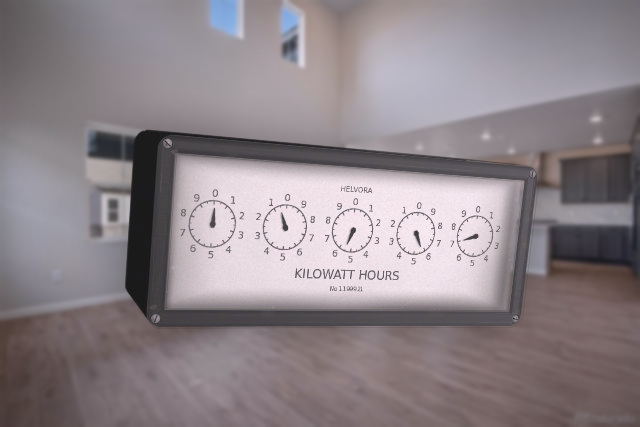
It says 557 kWh
